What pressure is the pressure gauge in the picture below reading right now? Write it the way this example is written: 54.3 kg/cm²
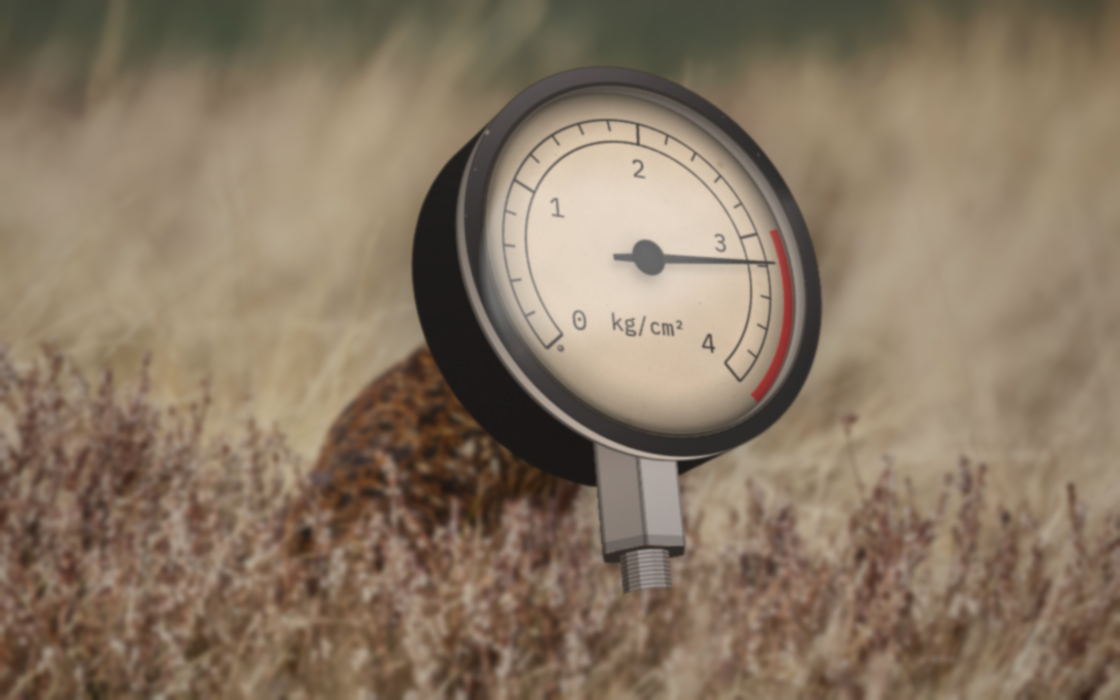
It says 3.2 kg/cm²
